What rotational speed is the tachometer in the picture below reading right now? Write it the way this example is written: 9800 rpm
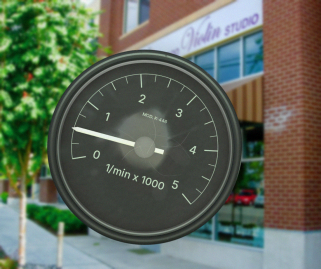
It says 500 rpm
